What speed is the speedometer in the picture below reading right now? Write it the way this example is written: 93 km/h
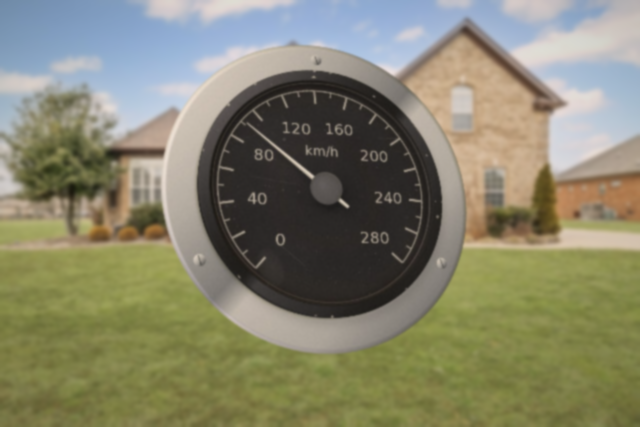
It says 90 km/h
